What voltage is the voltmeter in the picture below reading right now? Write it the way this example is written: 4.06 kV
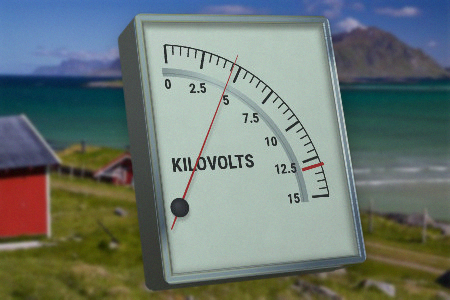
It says 4.5 kV
